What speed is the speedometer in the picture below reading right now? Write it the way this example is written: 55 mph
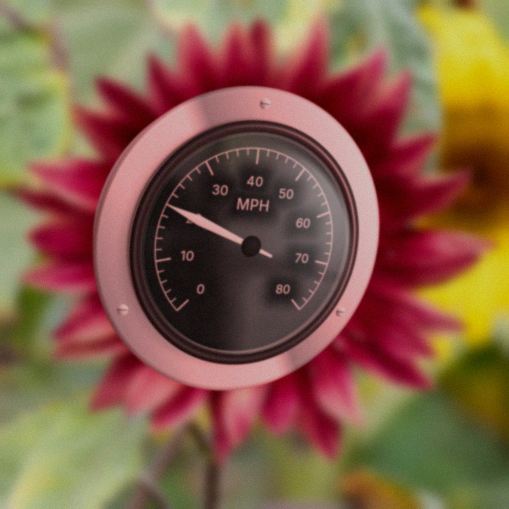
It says 20 mph
